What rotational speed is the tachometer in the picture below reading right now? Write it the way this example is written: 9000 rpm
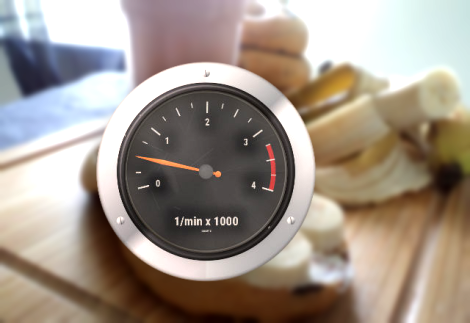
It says 500 rpm
